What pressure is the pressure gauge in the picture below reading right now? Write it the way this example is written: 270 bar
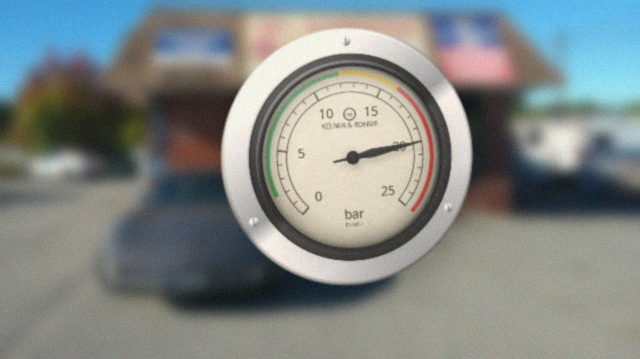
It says 20 bar
